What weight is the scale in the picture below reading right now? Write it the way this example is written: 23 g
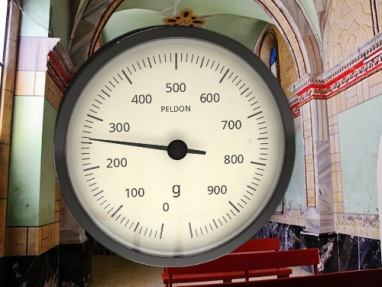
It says 260 g
